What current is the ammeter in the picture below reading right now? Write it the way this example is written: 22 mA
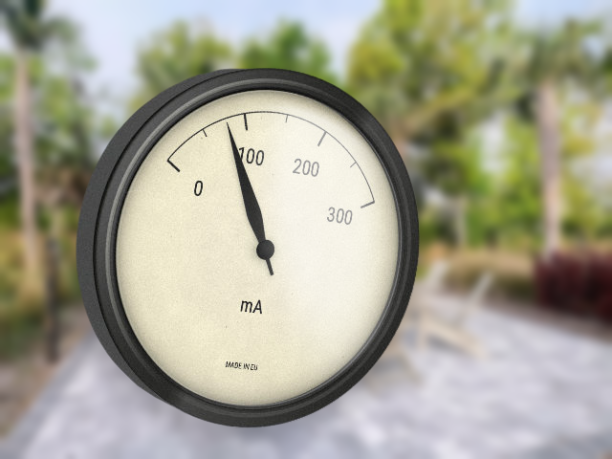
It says 75 mA
